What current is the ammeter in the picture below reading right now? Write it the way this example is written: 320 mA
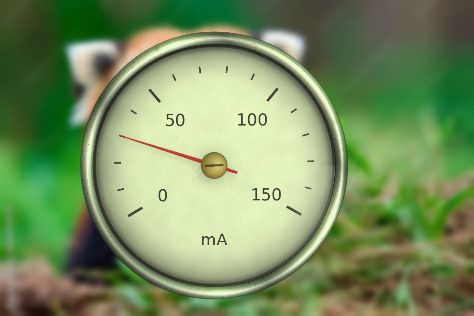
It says 30 mA
